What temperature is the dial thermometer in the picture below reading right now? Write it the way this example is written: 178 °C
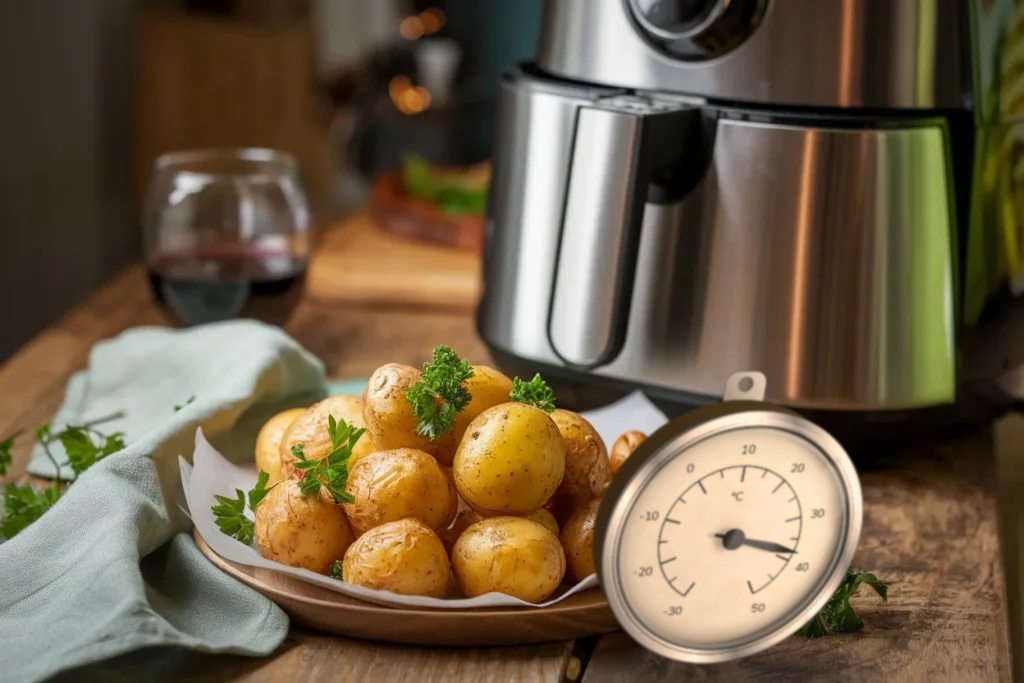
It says 37.5 °C
